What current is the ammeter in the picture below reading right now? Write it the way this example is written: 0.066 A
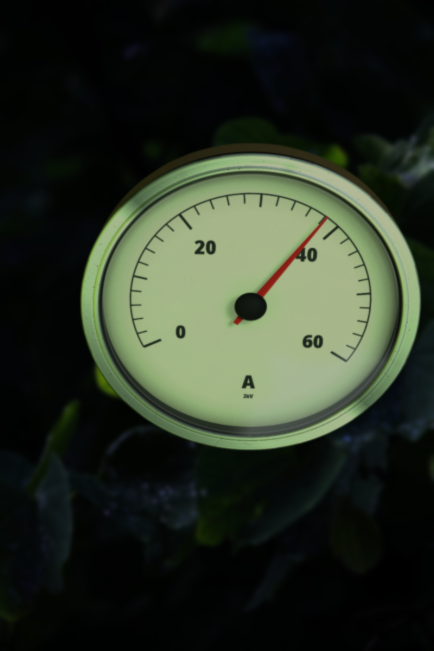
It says 38 A
